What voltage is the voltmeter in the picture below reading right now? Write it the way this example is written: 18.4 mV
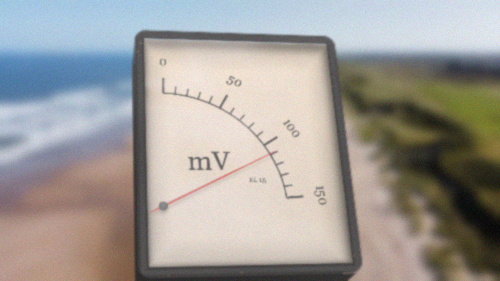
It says 110 mV
